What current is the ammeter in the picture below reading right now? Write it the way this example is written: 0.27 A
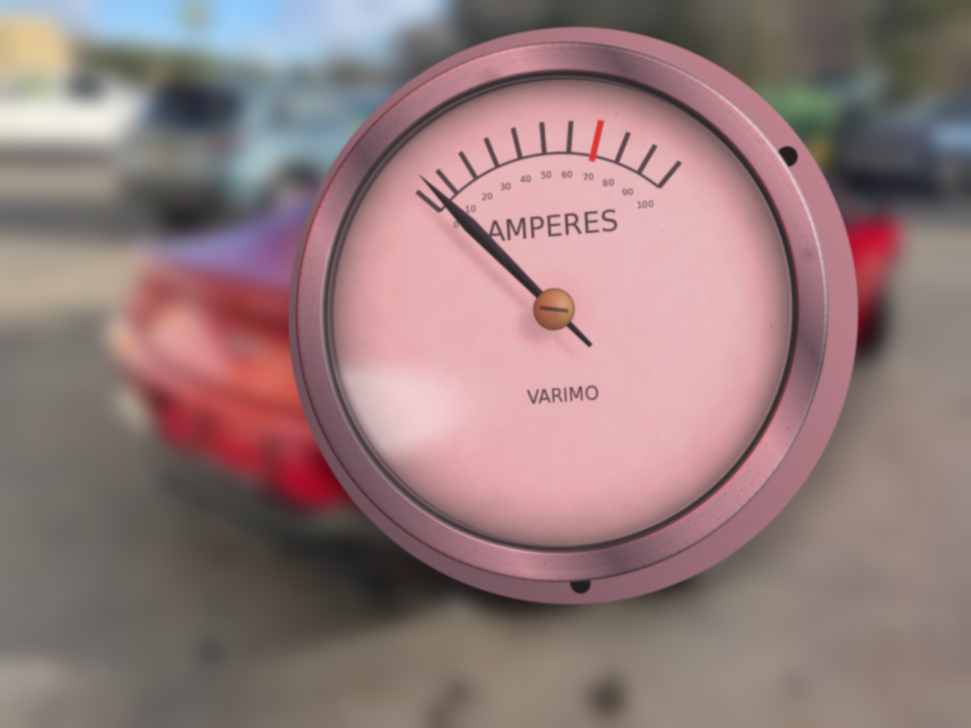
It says 5 A
